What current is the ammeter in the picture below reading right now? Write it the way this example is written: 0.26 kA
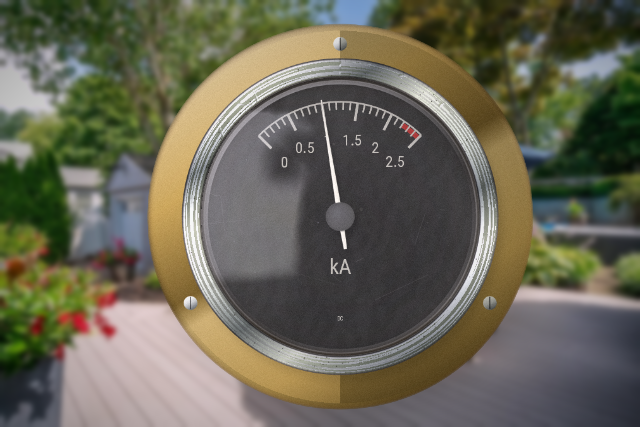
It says 1 kA
